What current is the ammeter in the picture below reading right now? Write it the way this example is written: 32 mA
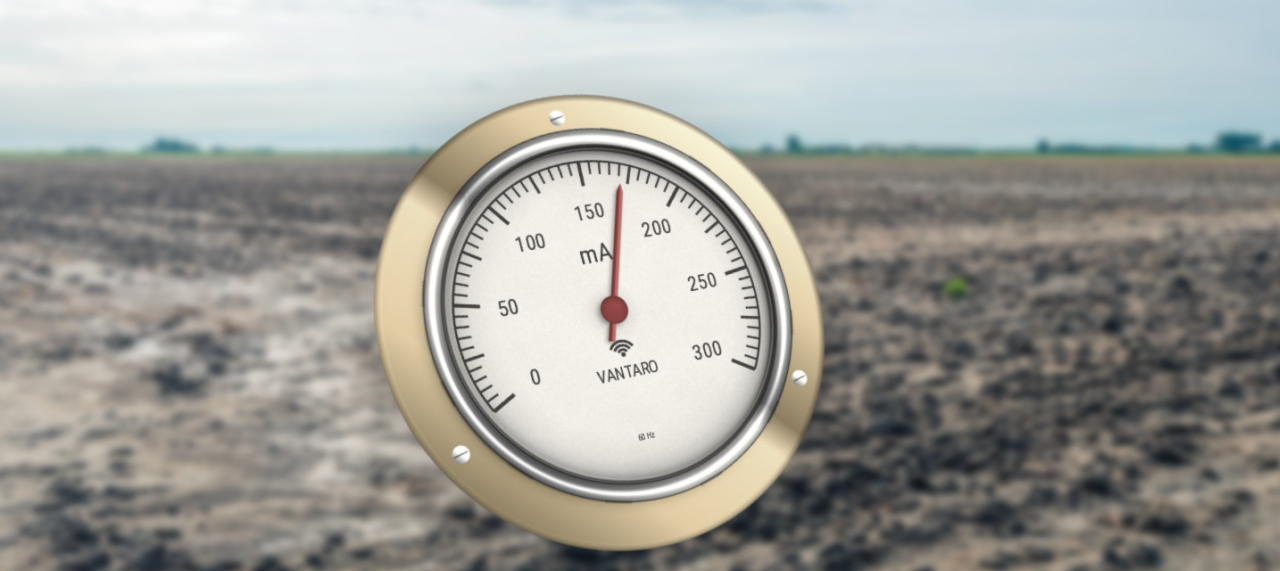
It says 170 mA
